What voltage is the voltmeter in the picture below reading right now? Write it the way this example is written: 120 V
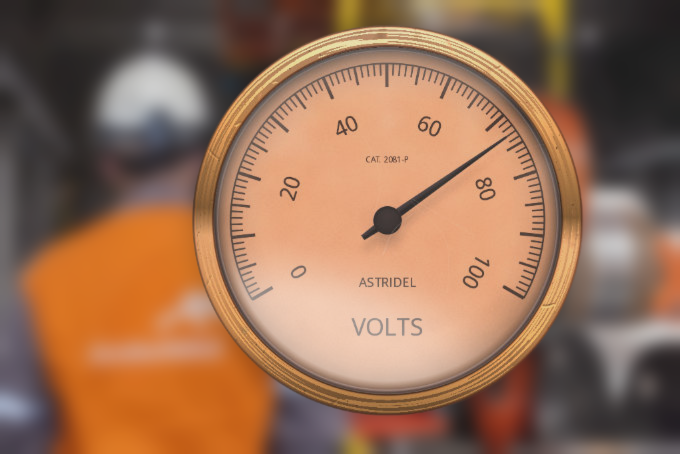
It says 73 V
